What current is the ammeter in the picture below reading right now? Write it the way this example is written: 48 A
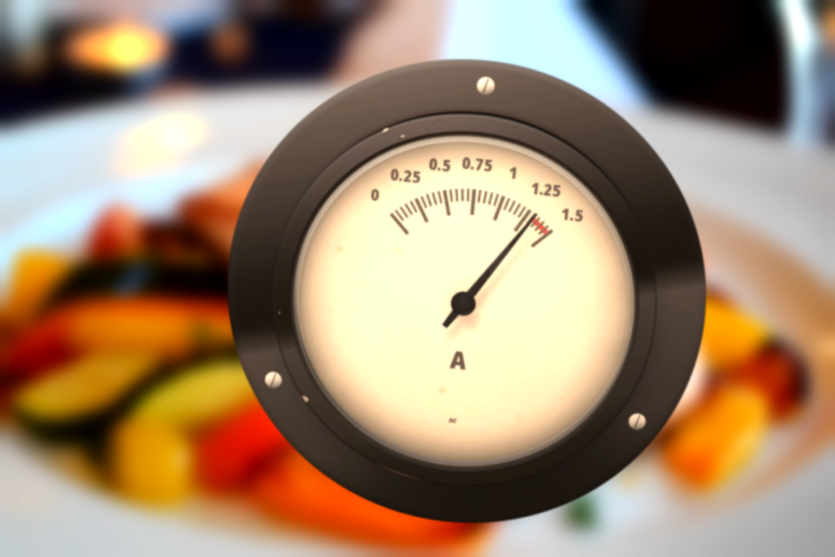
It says 1.3 A
